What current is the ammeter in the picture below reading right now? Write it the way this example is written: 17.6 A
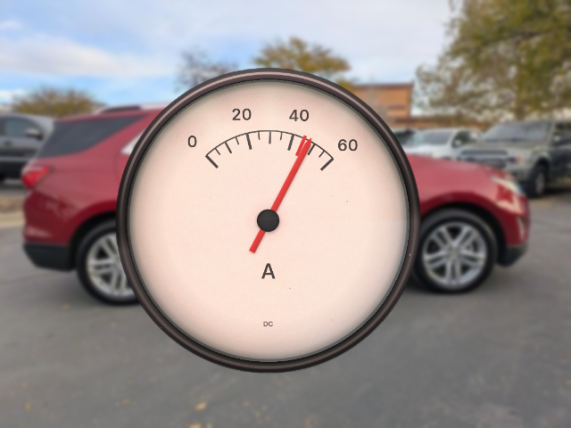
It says 47.5 A
